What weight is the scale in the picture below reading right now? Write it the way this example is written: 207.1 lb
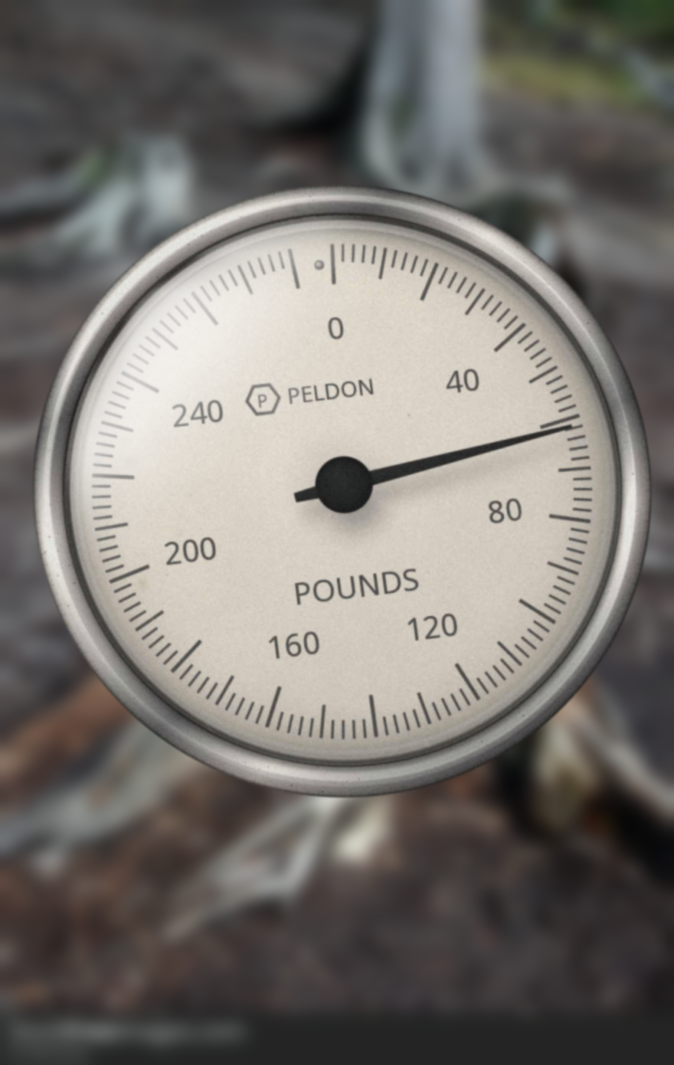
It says 62 lb
